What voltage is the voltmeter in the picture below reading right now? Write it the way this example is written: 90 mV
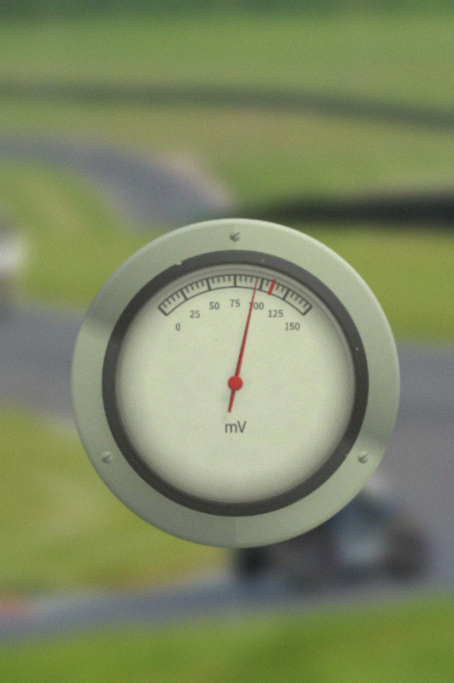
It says 95 mV
